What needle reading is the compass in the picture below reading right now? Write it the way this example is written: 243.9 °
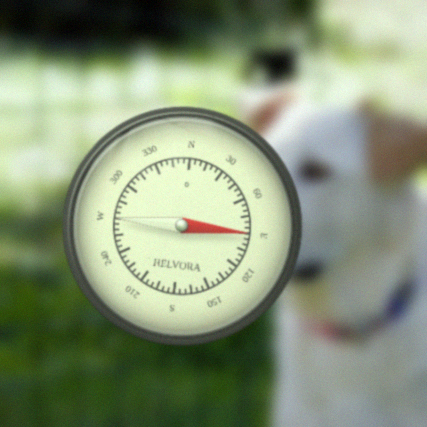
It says 90 °
